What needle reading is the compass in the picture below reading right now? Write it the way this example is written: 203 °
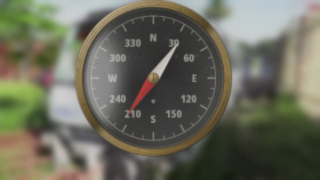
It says 215 °
